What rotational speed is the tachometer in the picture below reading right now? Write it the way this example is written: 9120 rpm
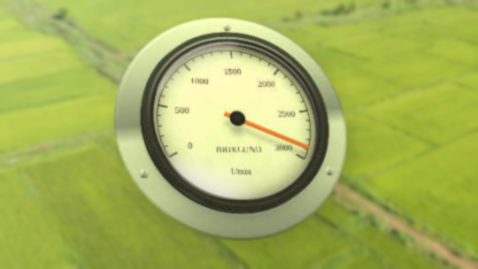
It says 2900 rpm
